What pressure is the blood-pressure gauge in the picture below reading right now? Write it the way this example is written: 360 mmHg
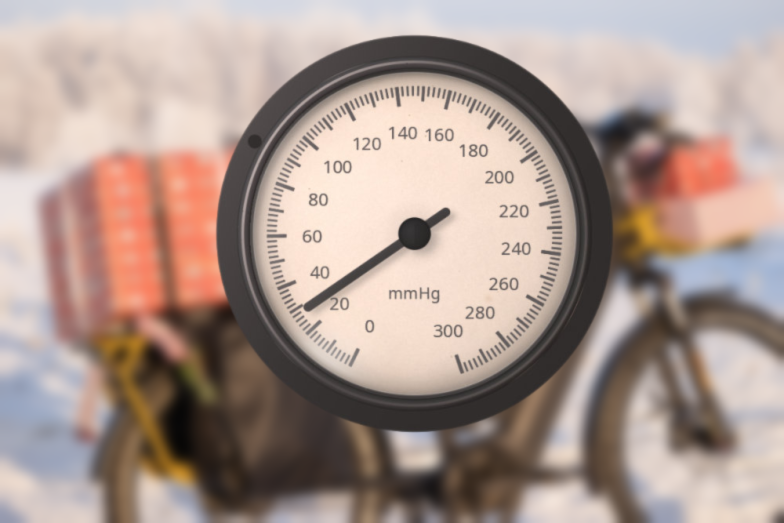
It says 28 mmHg
